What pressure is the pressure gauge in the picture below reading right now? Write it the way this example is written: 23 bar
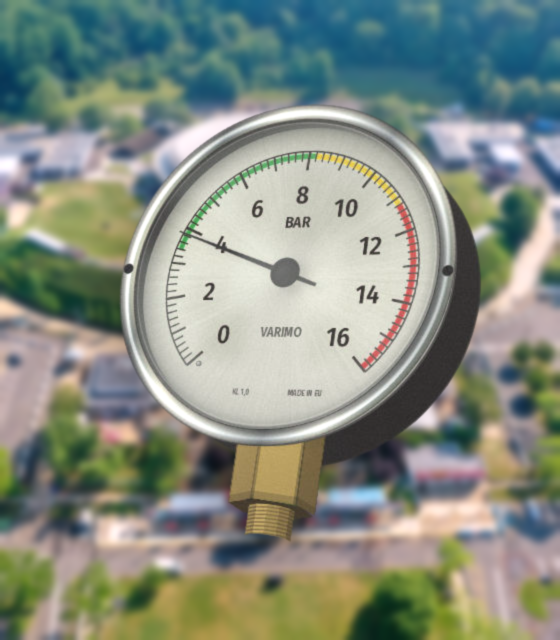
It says 3.8 bar
